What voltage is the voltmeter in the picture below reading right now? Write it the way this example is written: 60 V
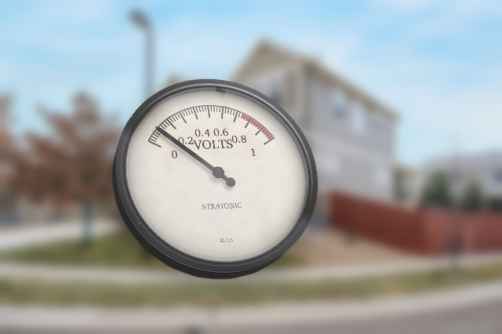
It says 0.1 V
